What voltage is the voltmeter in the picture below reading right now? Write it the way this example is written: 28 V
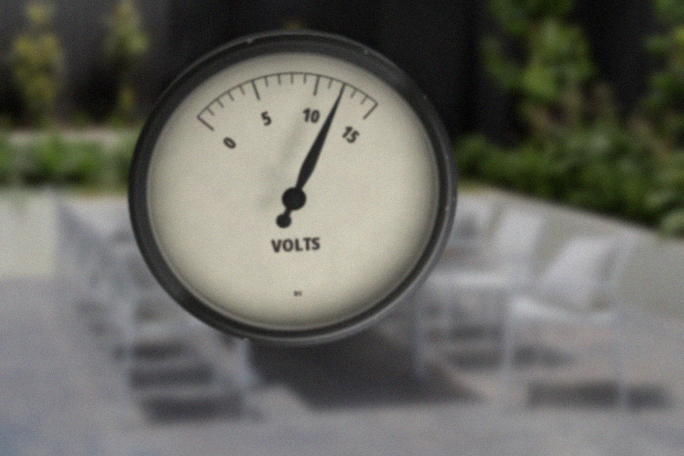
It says 12 V
